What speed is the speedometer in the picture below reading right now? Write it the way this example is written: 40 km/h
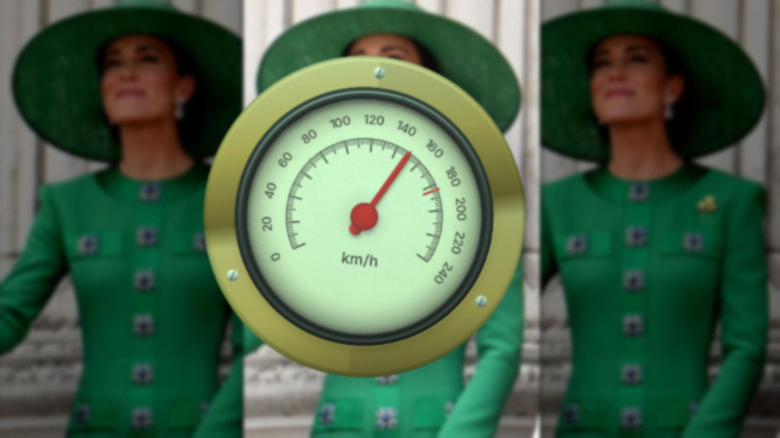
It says 150 km/h
